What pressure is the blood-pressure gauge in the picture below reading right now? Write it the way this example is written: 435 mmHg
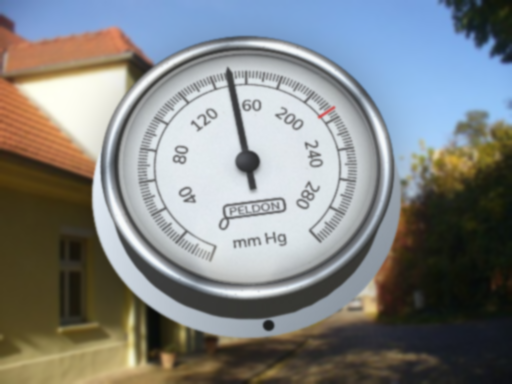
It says 150 mmHg
